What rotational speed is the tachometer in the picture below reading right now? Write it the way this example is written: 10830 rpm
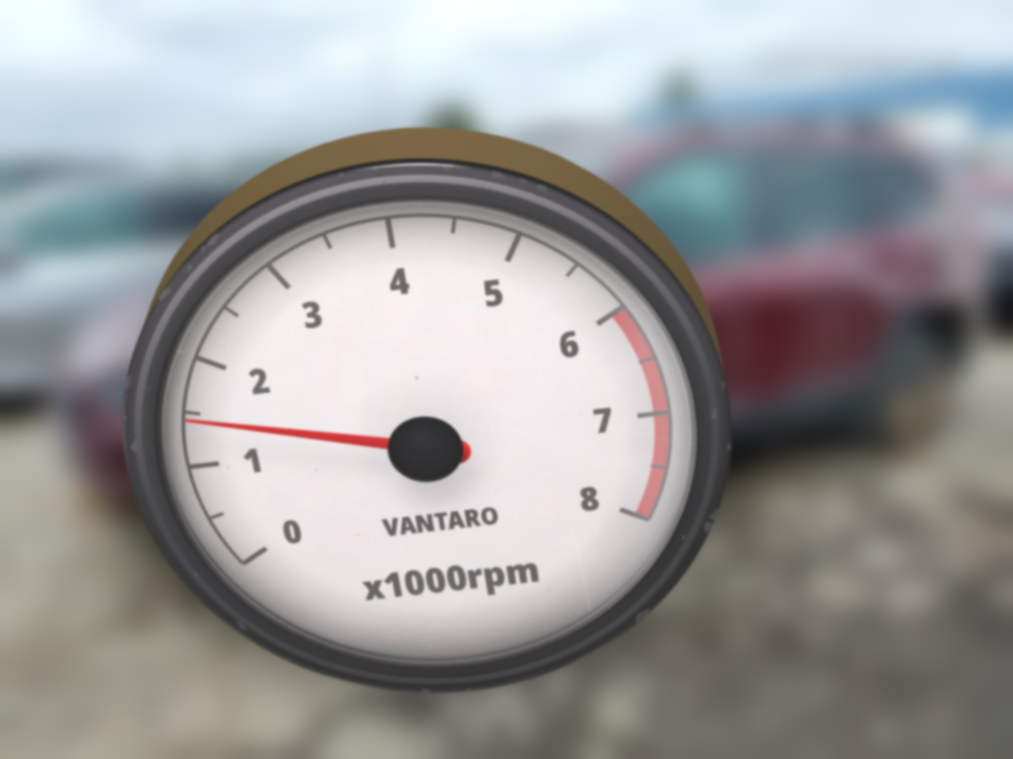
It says 1500 rpm
